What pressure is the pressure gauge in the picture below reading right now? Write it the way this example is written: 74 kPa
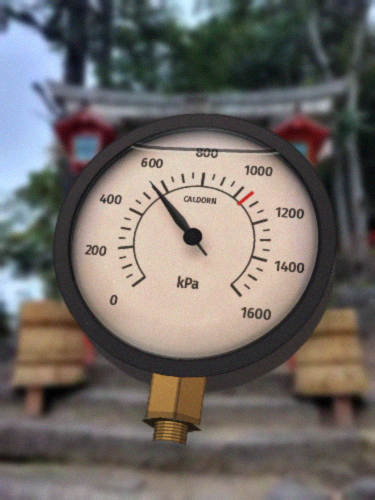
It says 550 kPa
